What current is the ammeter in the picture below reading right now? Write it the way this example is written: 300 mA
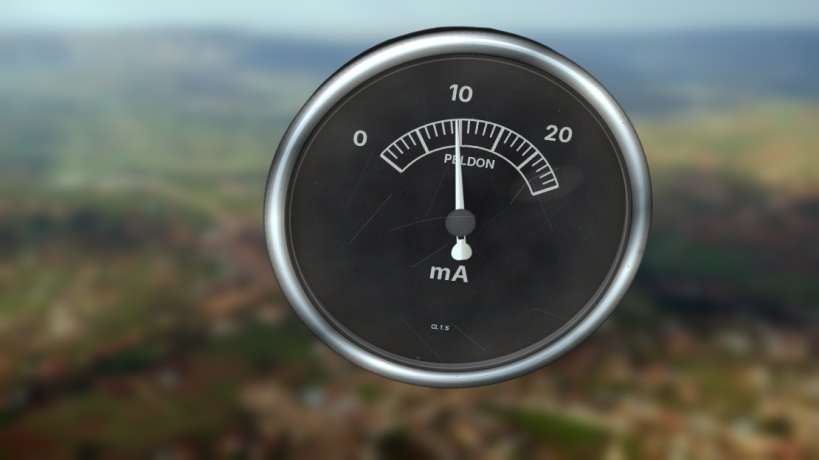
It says 9.5 mA
